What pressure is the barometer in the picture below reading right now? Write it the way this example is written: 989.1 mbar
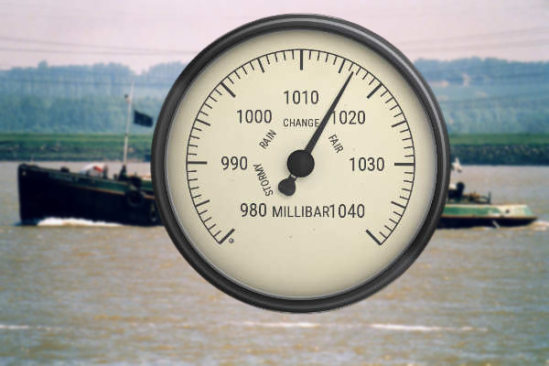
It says 1016.5 mbar
